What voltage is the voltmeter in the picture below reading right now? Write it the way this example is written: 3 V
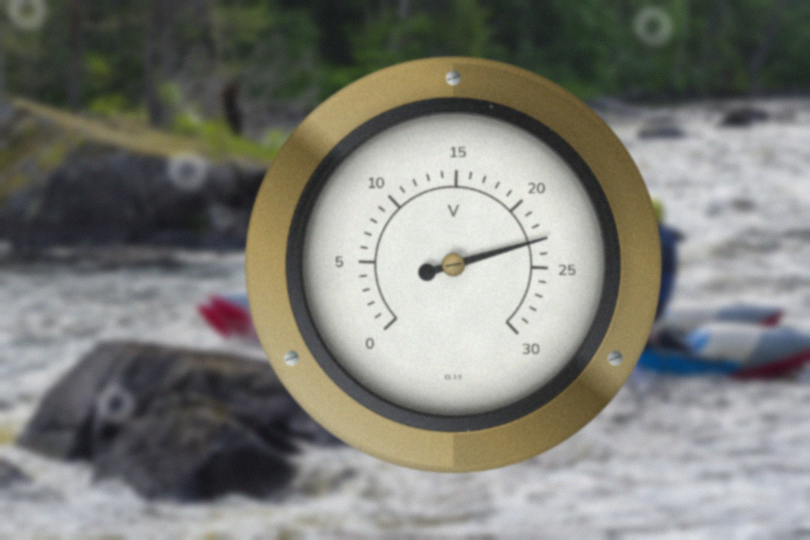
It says 23 V
